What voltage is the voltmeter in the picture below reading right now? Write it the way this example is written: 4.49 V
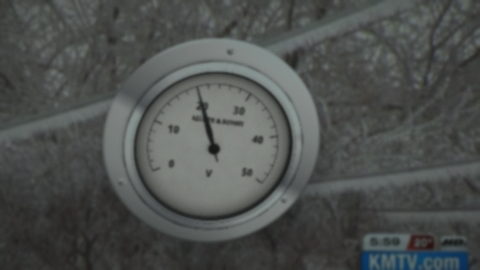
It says 20 V
